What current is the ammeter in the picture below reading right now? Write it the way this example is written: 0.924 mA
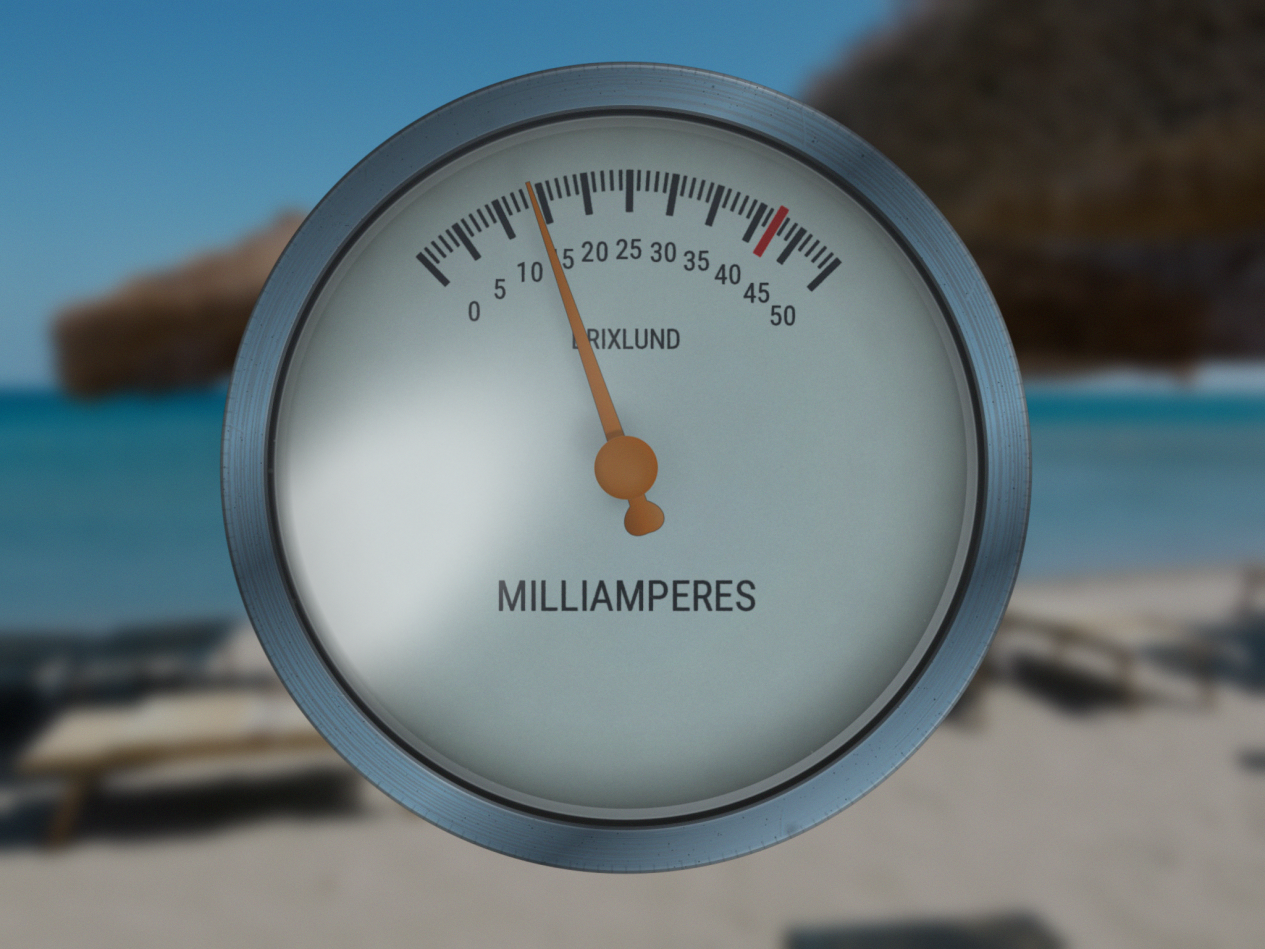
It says 14 mA
